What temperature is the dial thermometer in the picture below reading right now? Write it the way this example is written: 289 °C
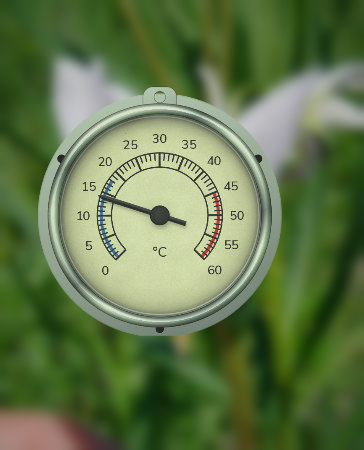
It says 14 °C
